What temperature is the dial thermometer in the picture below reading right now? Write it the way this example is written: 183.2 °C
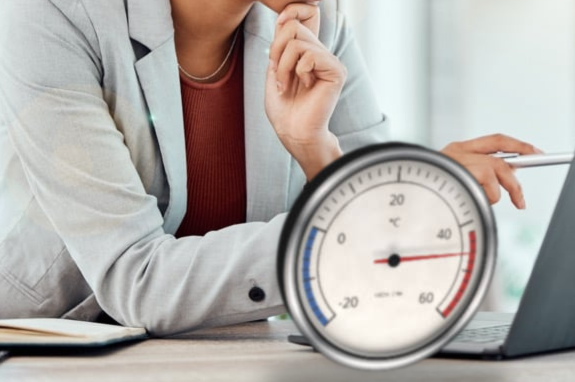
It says 46 °C
